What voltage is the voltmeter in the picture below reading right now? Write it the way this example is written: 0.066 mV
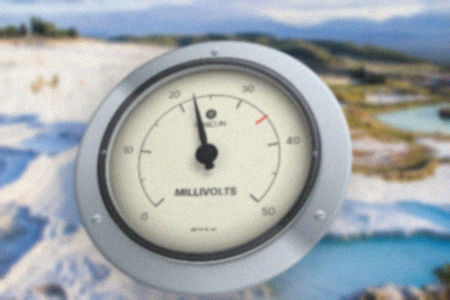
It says 22.5 mV
